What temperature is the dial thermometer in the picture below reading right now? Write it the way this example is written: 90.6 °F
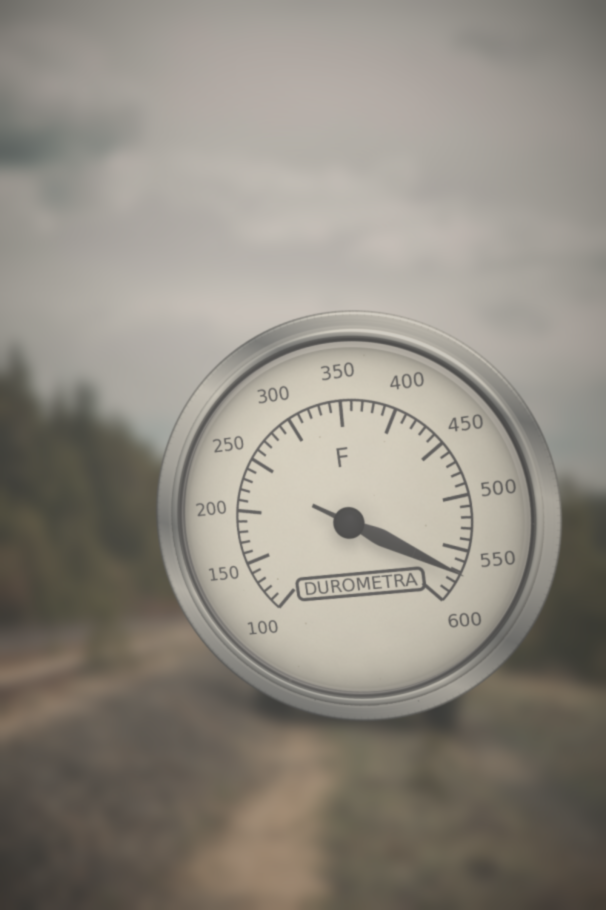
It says 570 °F
